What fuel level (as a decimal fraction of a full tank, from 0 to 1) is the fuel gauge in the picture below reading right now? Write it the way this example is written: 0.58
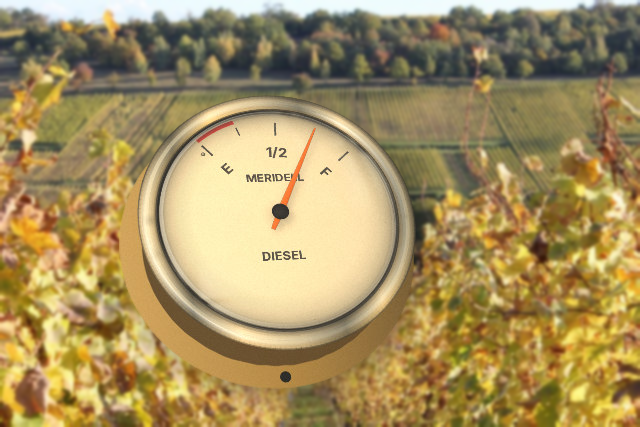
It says 0.75
